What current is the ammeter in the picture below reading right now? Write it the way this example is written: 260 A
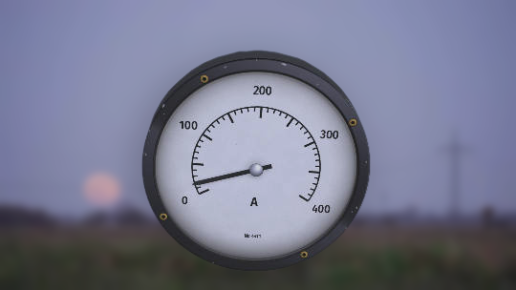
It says 20 A
